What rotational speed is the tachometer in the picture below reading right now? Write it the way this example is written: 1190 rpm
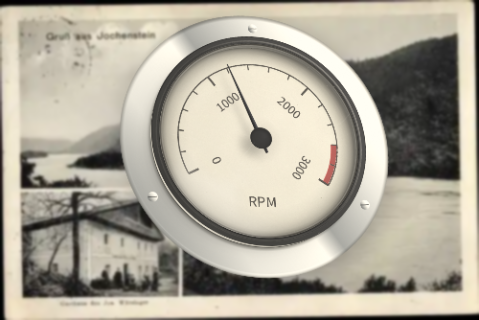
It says 1200 rpm
